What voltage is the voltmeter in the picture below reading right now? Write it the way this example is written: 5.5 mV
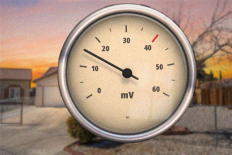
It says 15 mV
